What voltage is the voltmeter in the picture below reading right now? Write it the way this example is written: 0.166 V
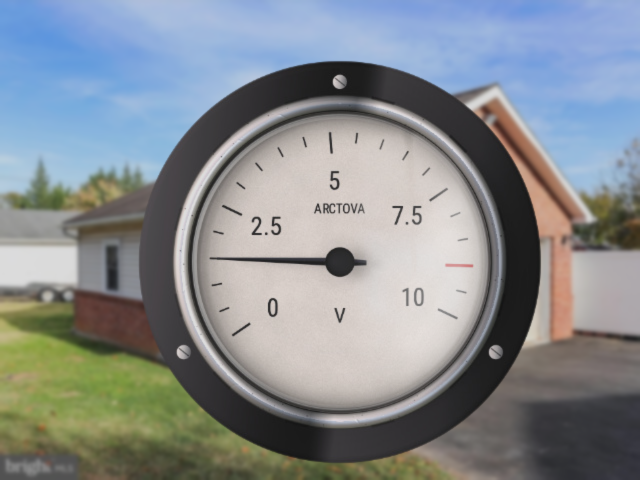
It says 1.5 V
